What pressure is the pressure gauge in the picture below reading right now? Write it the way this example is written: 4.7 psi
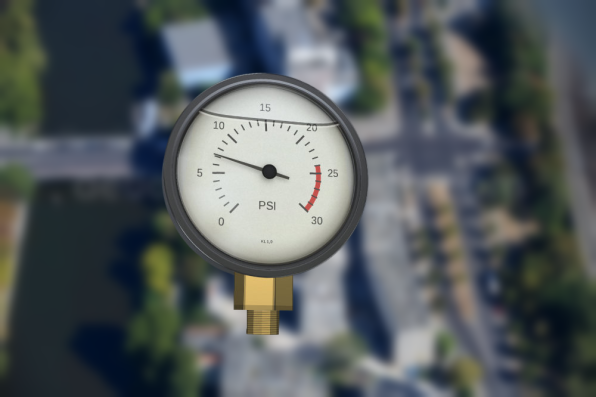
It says 7 psi
